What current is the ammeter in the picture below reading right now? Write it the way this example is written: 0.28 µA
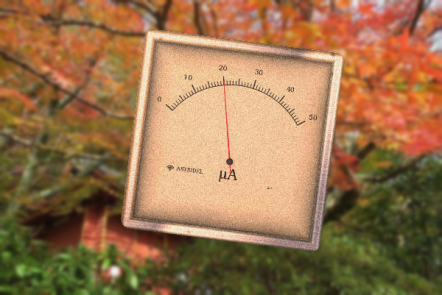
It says 20 µA
